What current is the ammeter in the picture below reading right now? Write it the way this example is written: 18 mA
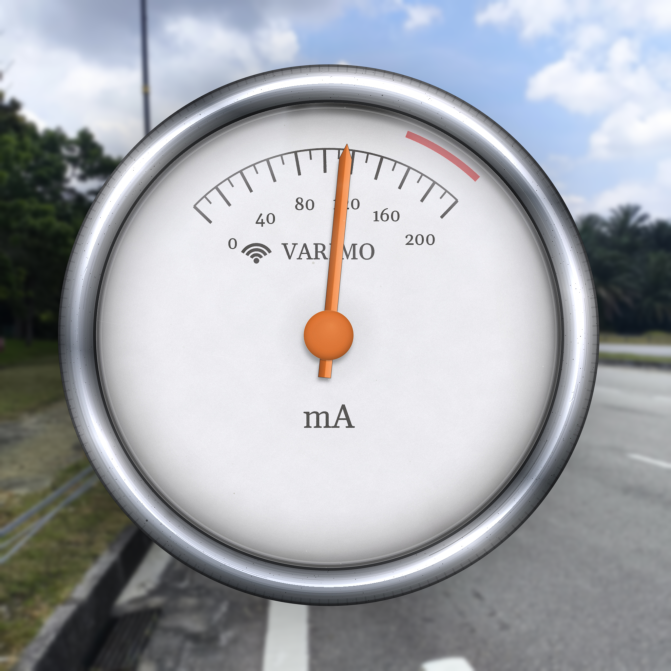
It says 115 mA
